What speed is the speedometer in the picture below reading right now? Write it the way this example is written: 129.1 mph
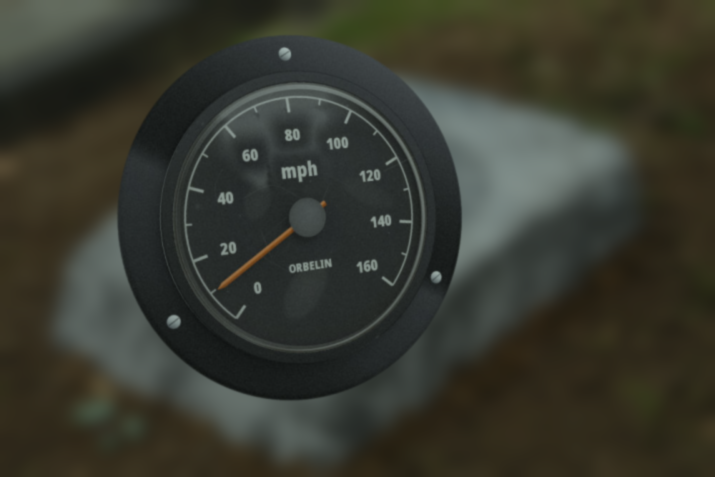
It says 10 mph
